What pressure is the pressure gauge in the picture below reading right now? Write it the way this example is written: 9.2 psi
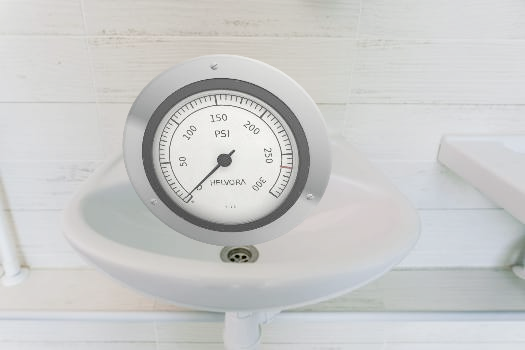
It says 5 psi
